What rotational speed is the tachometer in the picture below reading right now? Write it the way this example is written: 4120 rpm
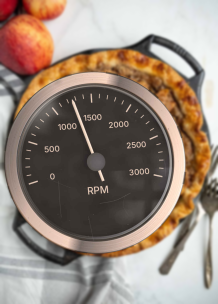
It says 1250 rpm
